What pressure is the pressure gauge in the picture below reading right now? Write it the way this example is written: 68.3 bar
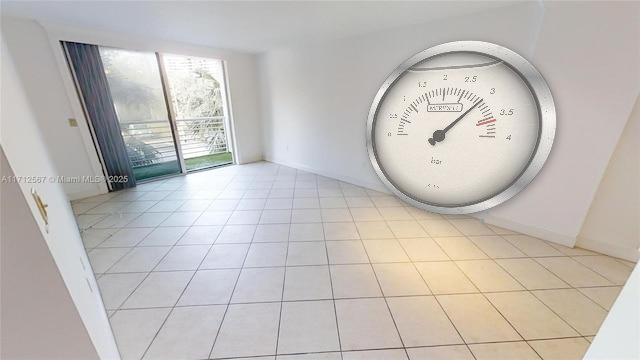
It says 3 bar
